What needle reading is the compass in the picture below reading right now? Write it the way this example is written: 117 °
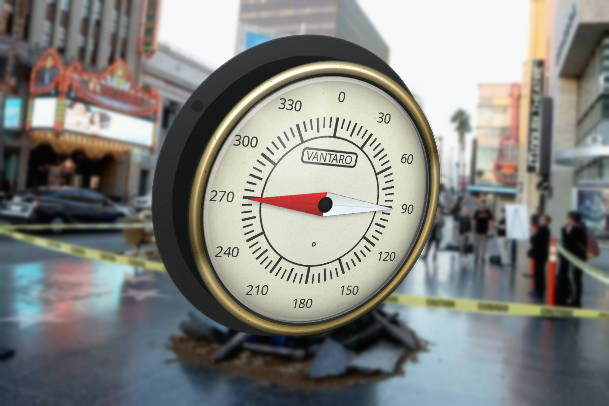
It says 270 °
